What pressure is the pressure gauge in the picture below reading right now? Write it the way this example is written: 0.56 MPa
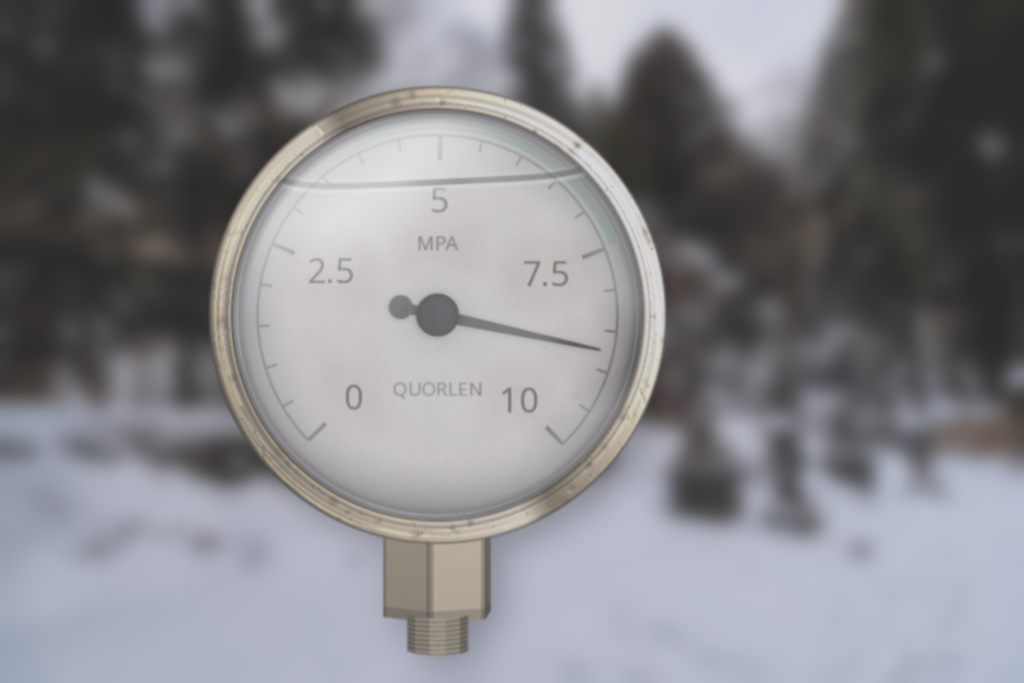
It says 8.75 MPa
